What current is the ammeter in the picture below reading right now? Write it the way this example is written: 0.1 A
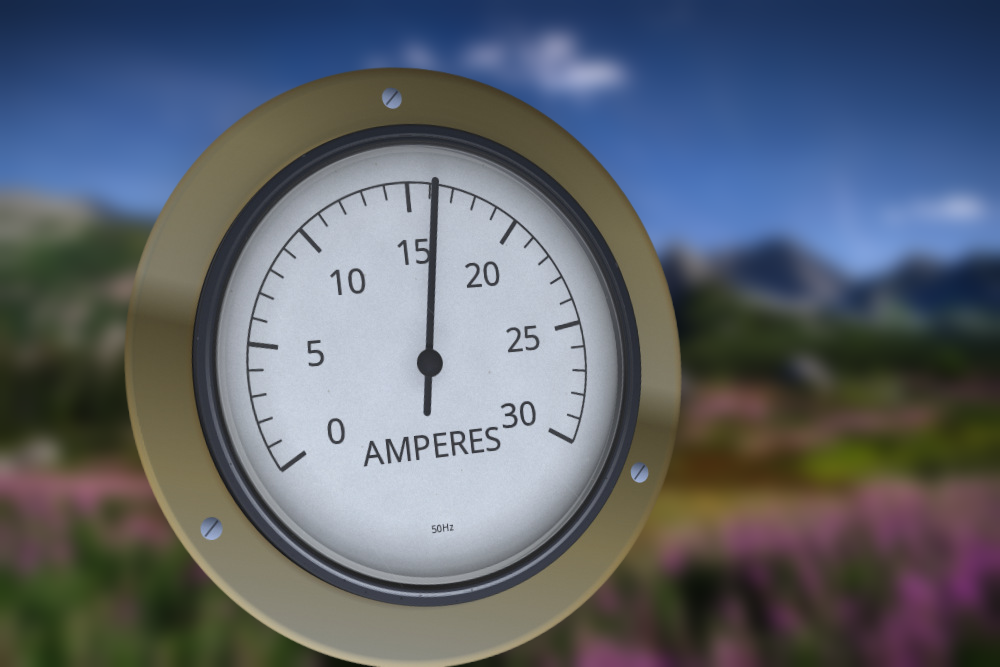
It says 16 A
